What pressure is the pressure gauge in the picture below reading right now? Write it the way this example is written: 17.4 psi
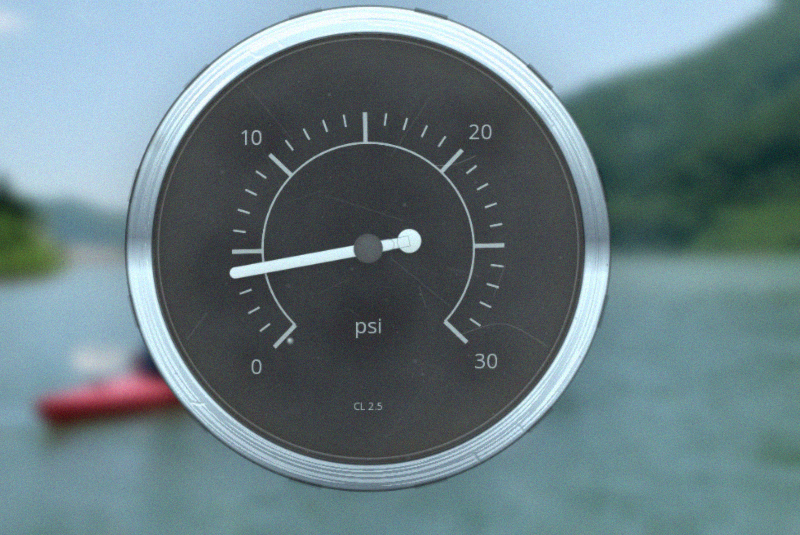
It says 4 psi
